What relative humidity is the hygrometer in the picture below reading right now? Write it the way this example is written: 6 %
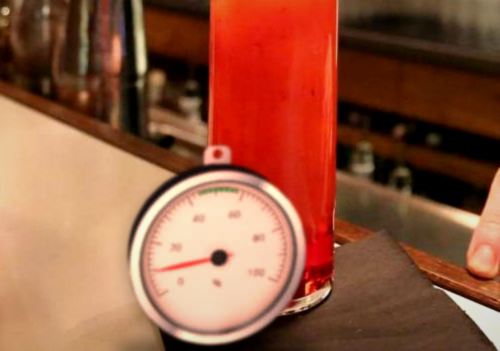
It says 10 %
